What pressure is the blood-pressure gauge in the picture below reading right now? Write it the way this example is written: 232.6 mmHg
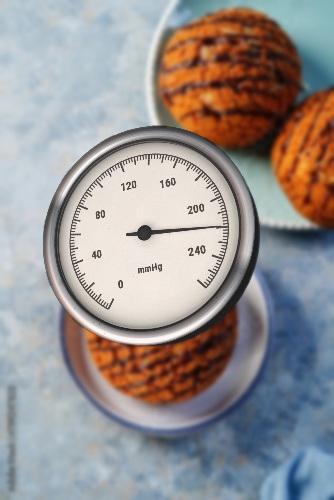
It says 220 mmHg
